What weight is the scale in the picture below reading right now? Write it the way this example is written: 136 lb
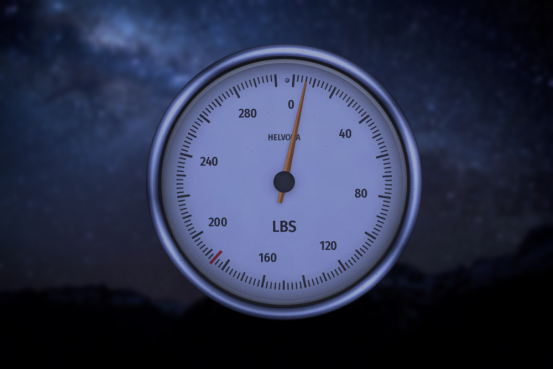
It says 6 lb
